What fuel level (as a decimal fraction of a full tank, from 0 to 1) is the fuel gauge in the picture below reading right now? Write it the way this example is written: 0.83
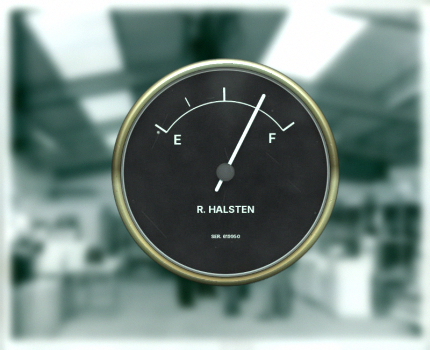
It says 0.75
